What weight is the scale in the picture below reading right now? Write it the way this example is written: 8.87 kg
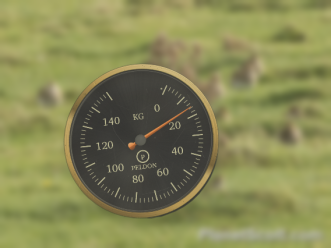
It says 16 kg
